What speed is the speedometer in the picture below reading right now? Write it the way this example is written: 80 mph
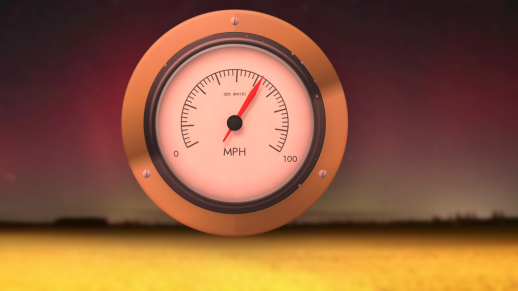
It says 62 mph
